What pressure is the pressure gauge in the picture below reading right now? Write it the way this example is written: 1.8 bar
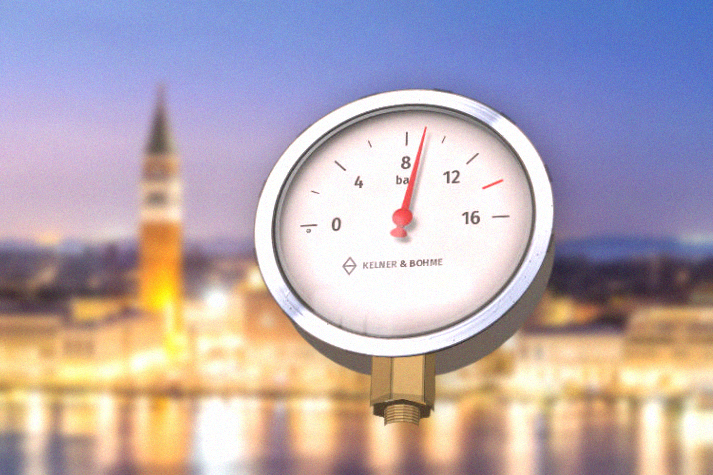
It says 9 bar
